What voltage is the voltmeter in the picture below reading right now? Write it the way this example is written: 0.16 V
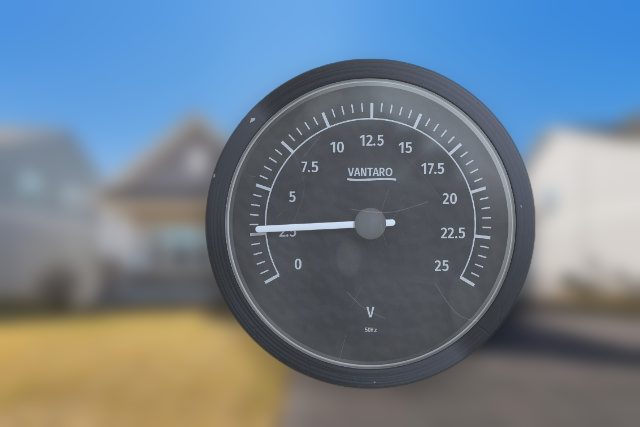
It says 2.75 V
